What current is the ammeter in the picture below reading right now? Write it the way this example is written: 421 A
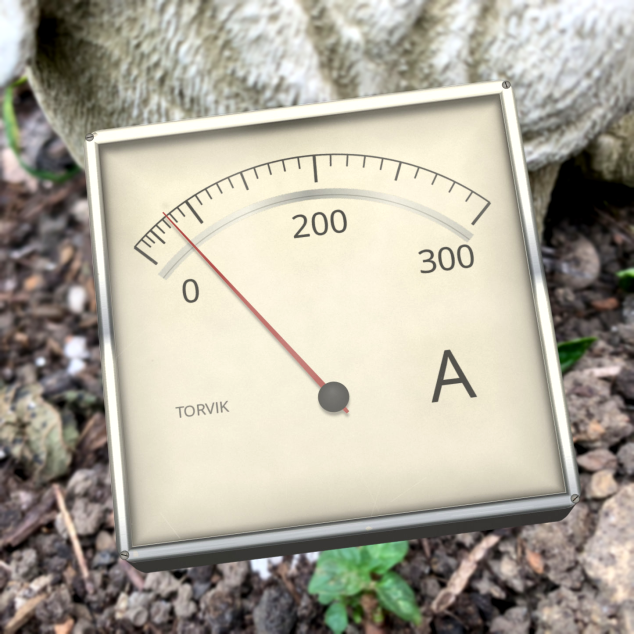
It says 75 A
